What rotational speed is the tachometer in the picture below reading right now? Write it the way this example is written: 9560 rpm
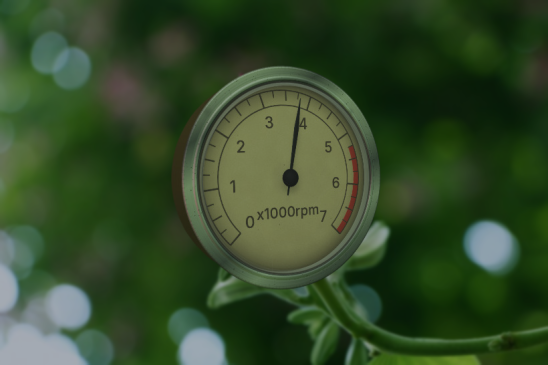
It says 3750 rpm
